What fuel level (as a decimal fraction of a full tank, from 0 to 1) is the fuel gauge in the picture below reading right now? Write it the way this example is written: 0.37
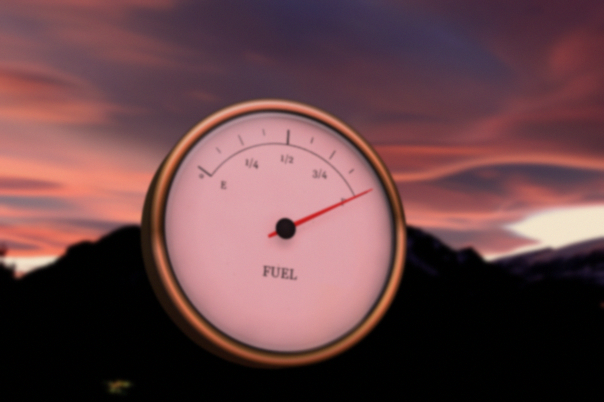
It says 1
